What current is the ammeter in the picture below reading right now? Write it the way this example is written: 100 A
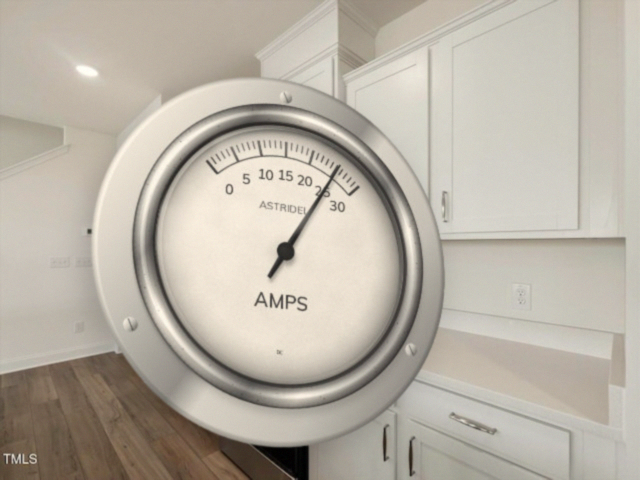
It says 25 A
